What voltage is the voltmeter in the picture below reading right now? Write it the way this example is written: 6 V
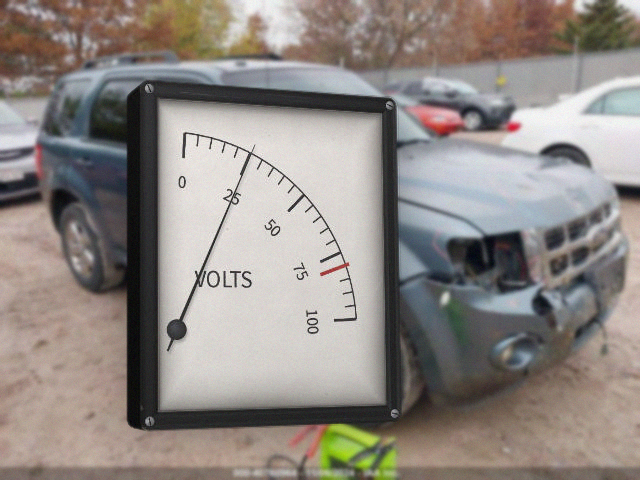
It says 25 V
